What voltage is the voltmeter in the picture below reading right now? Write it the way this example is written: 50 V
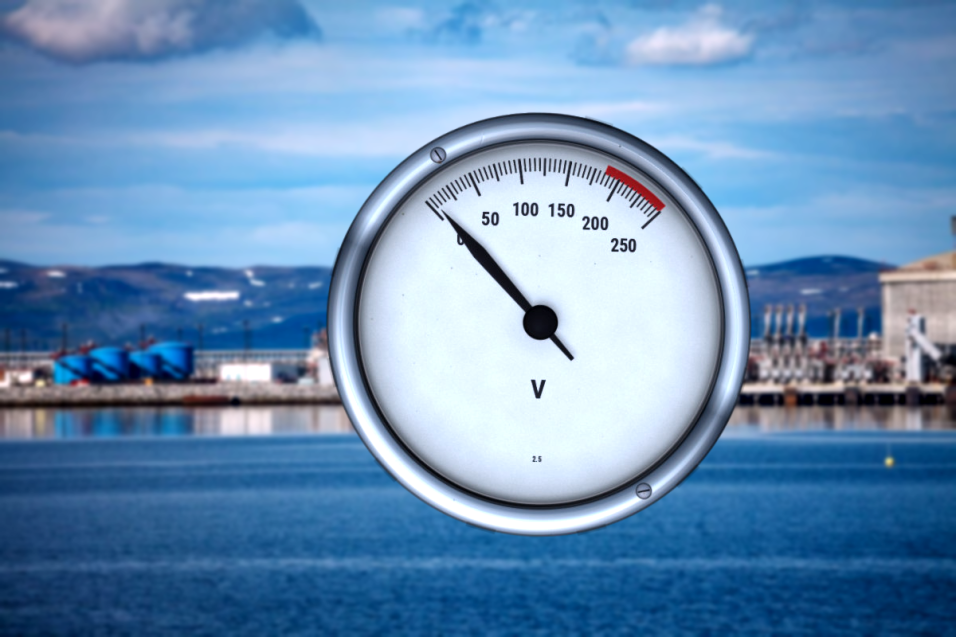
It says 5 V
